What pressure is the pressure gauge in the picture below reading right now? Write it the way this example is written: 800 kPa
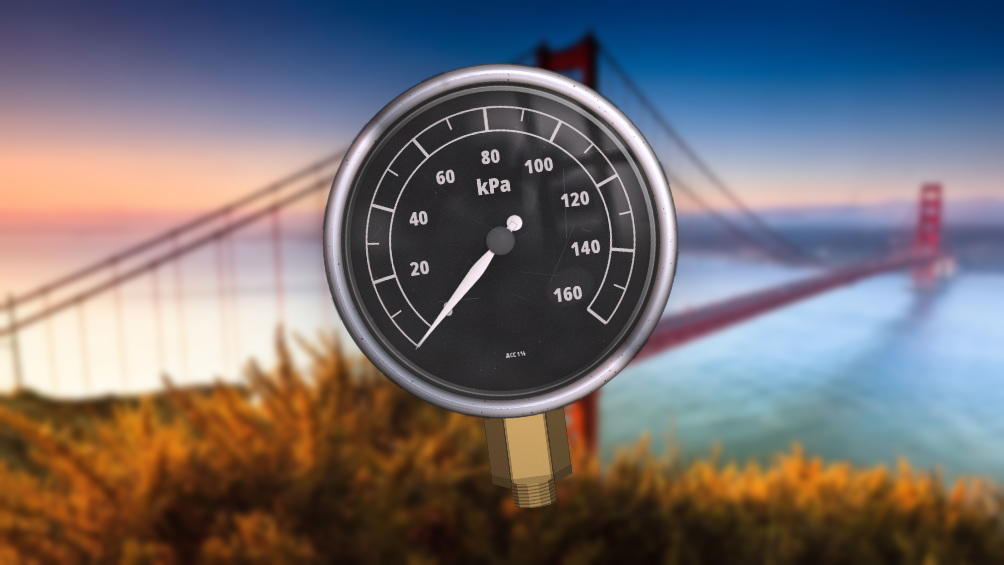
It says 0 kPa
